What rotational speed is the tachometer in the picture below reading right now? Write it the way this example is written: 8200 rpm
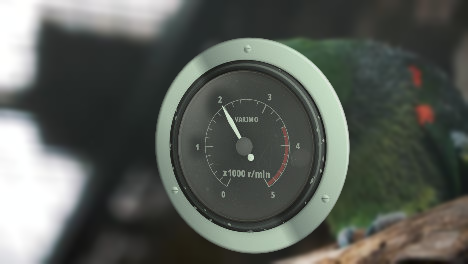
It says 2000 rpm
